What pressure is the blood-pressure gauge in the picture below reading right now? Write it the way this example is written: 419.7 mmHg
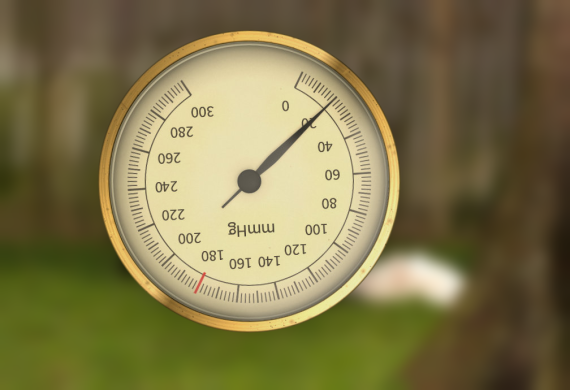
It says 20 mmHg
